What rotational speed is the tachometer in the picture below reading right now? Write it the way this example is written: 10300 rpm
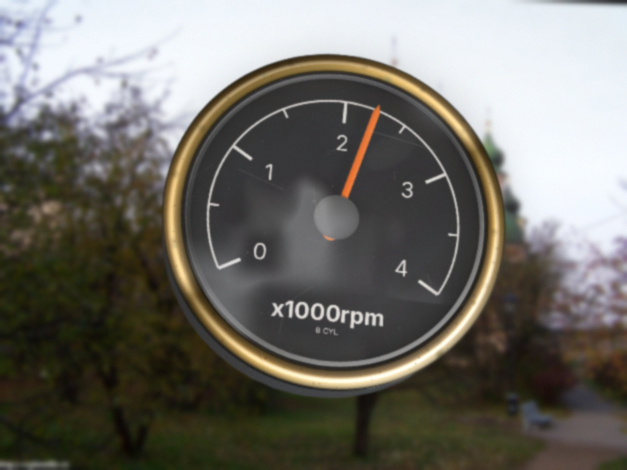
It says 2250 rpm
